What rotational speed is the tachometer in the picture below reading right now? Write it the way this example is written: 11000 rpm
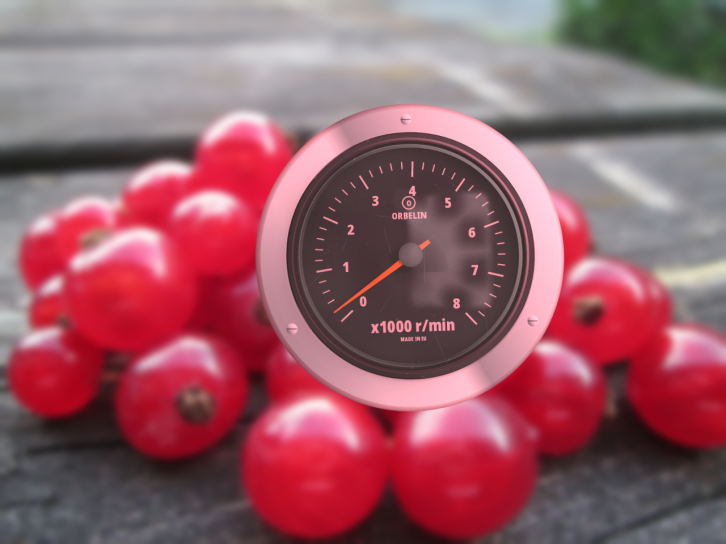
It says 200 rpm
